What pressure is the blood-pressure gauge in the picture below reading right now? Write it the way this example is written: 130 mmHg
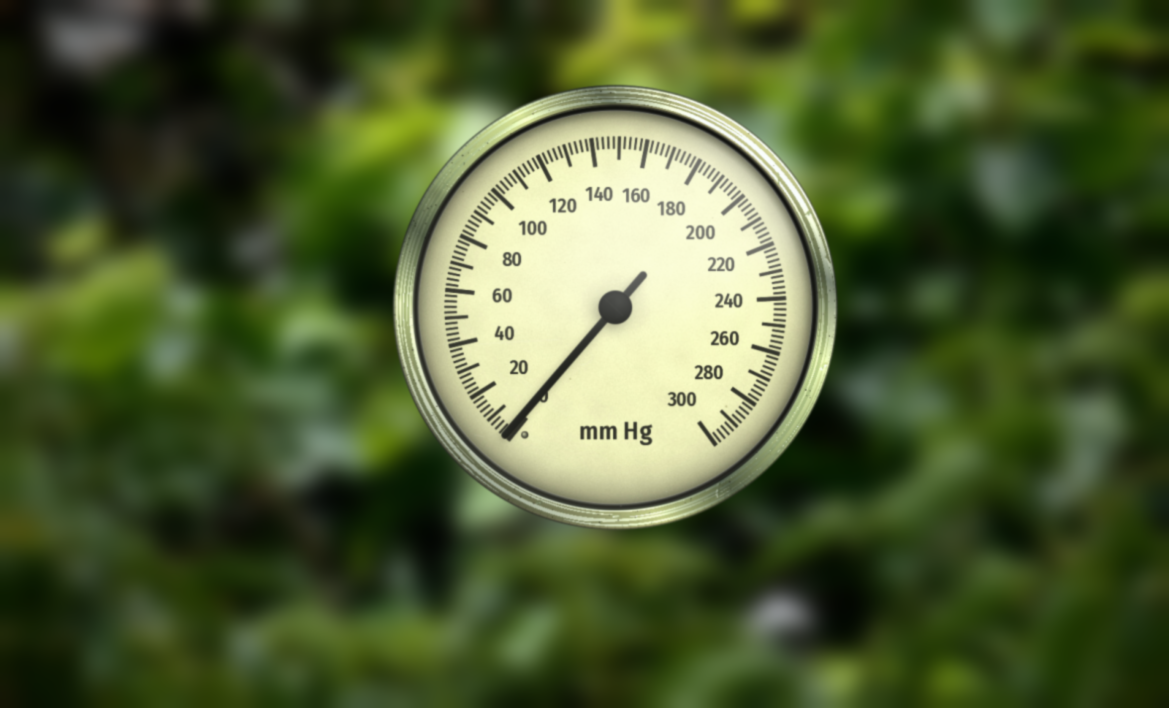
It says 2 mmHg
